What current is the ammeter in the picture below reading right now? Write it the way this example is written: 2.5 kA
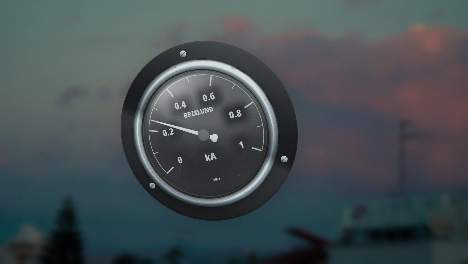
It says 0.25 kA
